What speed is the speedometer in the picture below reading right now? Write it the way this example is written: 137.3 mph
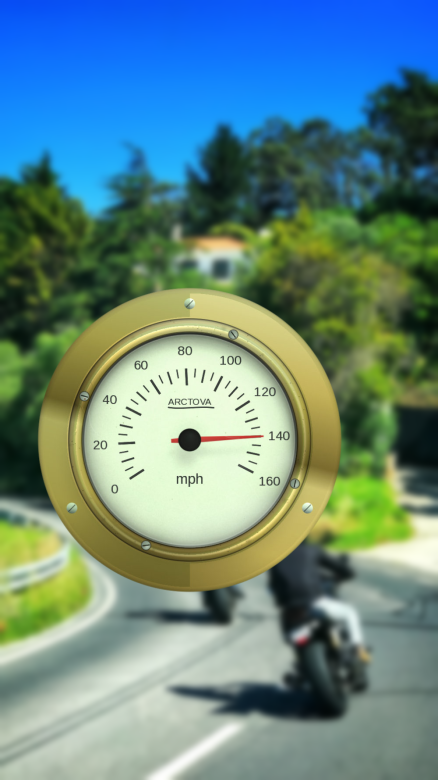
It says 140 mph
